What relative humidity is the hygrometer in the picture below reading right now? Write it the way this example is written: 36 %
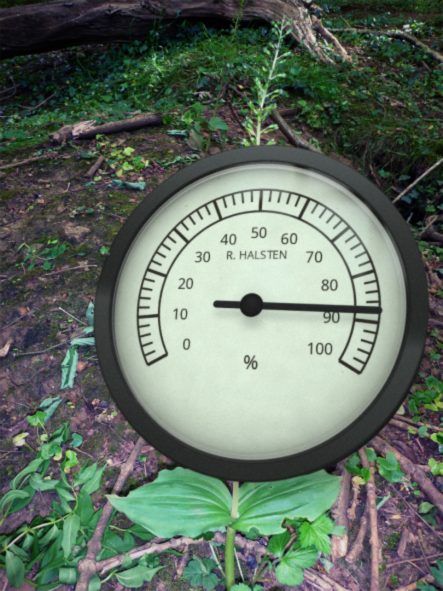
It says 88 %
